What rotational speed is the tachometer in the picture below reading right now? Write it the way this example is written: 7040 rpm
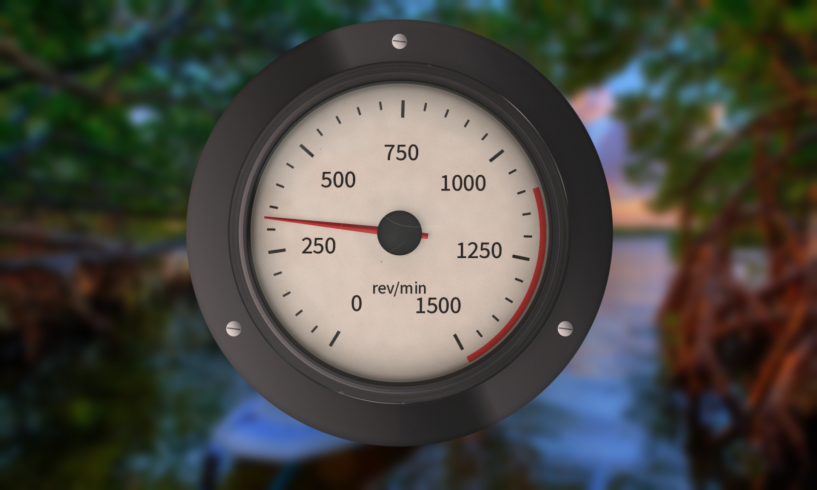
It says 325 rpm
